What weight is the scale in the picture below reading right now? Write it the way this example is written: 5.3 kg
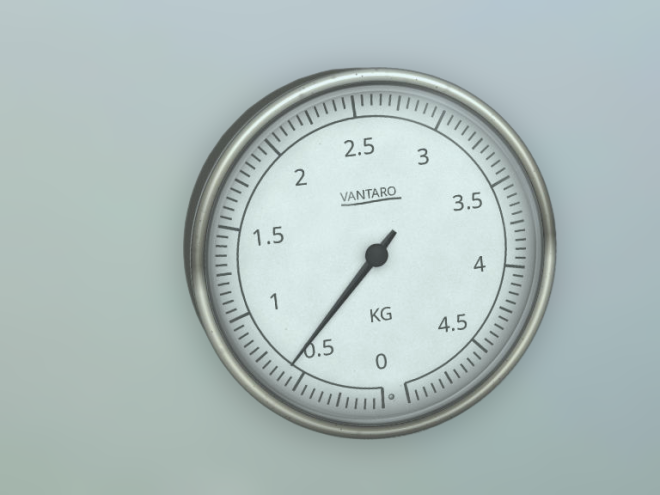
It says 0.6 kg
